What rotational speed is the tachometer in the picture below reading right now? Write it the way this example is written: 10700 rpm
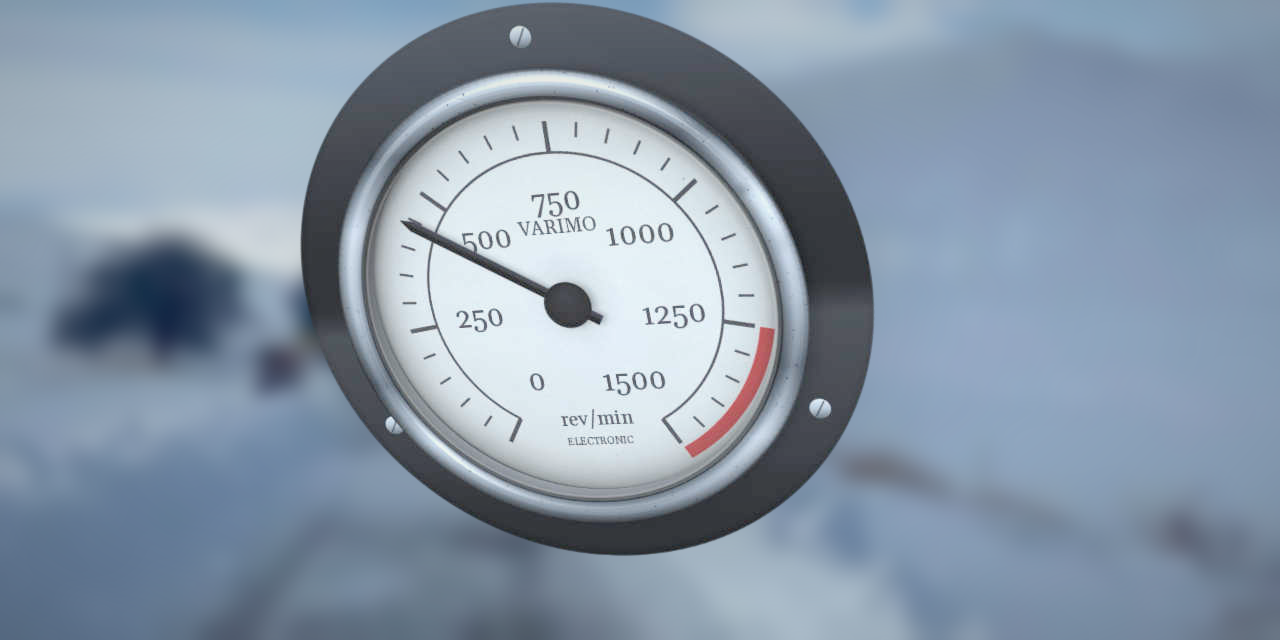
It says 450 rpm
